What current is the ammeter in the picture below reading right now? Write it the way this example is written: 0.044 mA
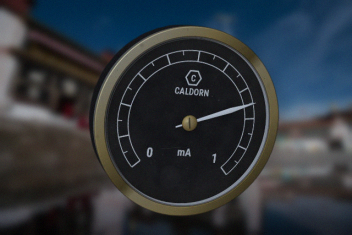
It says 0.75 mA
